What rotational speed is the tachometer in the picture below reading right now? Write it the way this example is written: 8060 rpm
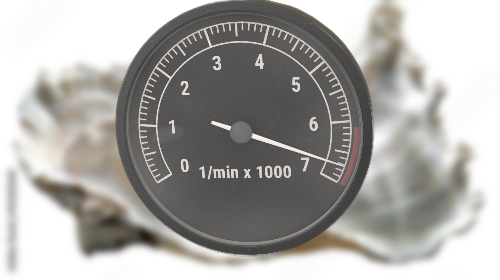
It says 6700 rpm
